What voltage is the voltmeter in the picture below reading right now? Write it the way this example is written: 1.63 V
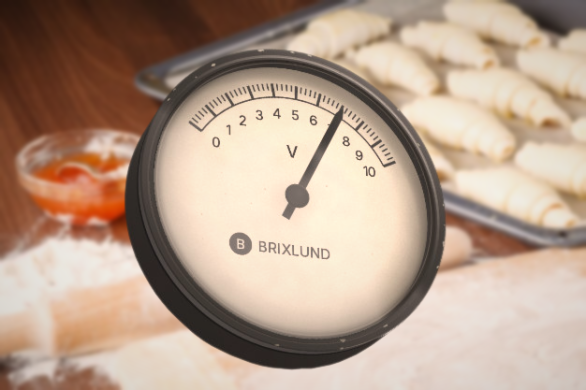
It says 7 V
